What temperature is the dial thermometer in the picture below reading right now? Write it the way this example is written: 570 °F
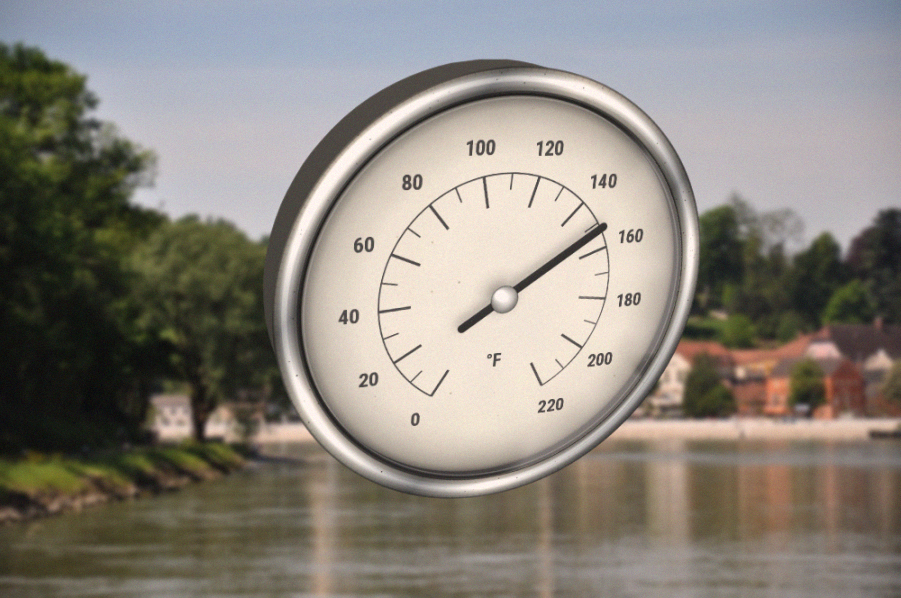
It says 150 °F
